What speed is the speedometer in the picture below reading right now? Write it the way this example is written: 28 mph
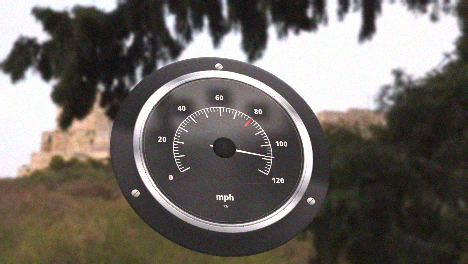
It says 110 mph
